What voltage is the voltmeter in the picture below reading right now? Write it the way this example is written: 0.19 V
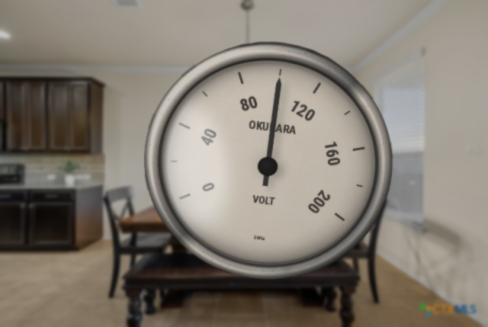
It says 100 V
